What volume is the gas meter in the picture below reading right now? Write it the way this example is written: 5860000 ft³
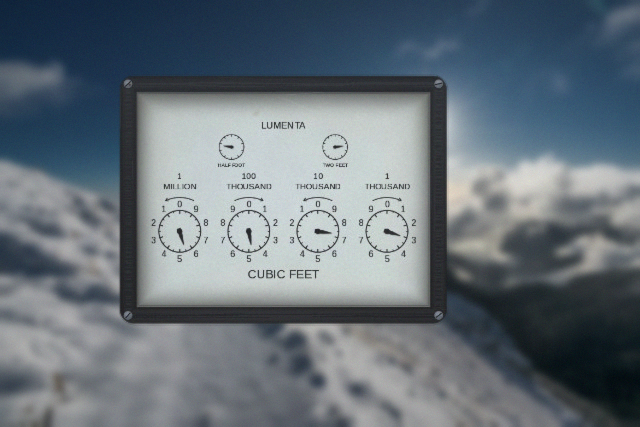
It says 547300 ft³
